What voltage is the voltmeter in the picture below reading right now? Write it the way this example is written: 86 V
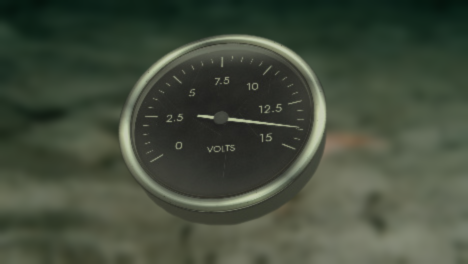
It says 14 V
